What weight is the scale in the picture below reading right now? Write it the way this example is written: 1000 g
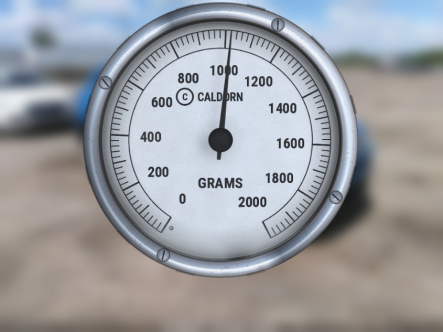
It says 1020 g
